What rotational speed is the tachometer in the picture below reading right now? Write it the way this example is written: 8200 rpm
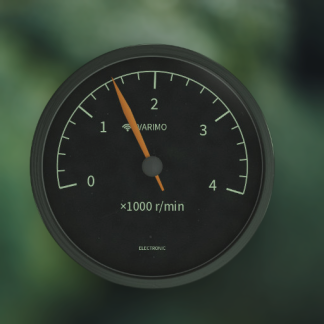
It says 1500 rpm
